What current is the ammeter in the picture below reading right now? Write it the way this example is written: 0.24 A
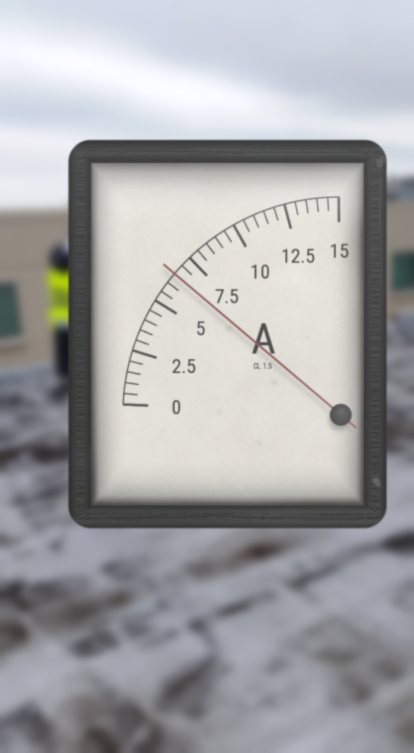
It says 6.5 A
